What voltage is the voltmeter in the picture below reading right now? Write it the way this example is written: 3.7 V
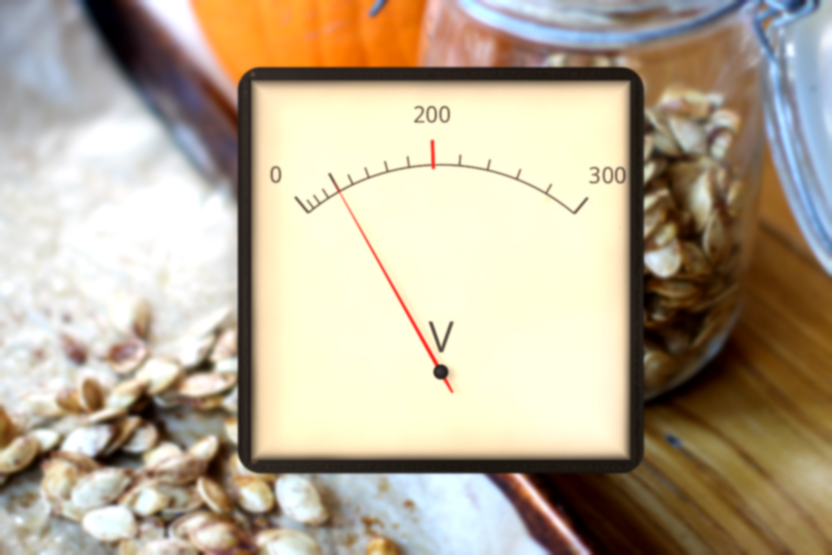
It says 100 V
